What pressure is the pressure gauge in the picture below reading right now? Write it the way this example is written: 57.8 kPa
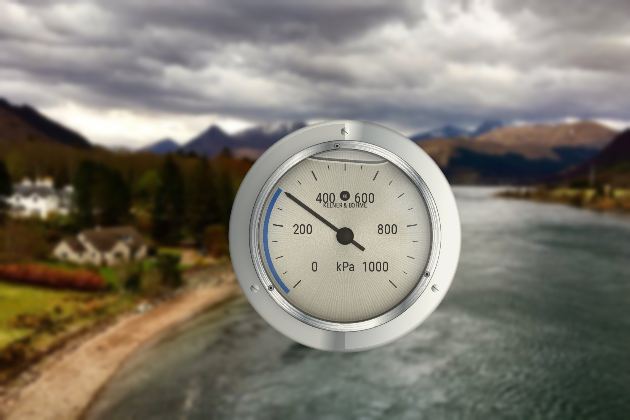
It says 300 kPa
